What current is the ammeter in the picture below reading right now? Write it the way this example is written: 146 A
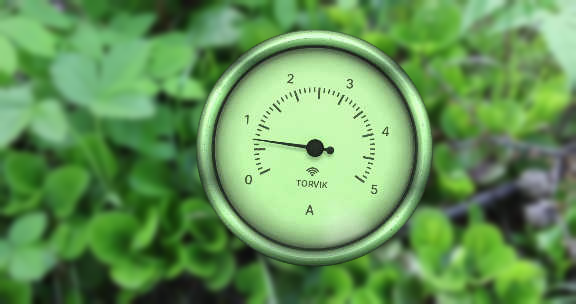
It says 0.7 A
